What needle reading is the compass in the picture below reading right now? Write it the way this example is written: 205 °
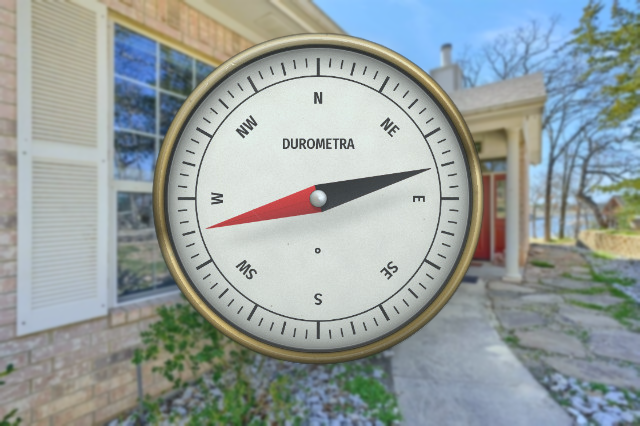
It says 255 °
